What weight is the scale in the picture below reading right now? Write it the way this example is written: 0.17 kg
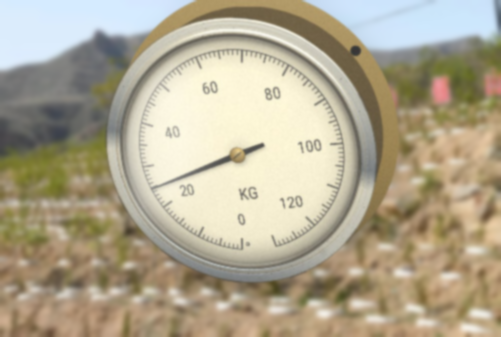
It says 25 kg
